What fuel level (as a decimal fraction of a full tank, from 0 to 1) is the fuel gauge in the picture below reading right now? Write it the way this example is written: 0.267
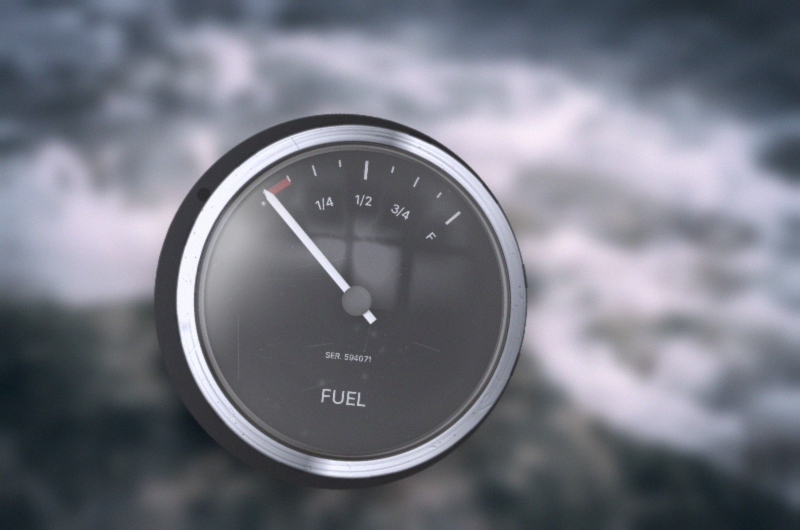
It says 0
